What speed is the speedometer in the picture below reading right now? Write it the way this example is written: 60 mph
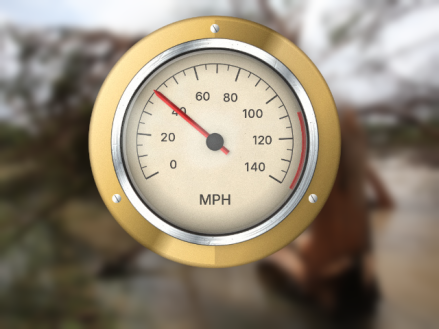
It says 40 mph
